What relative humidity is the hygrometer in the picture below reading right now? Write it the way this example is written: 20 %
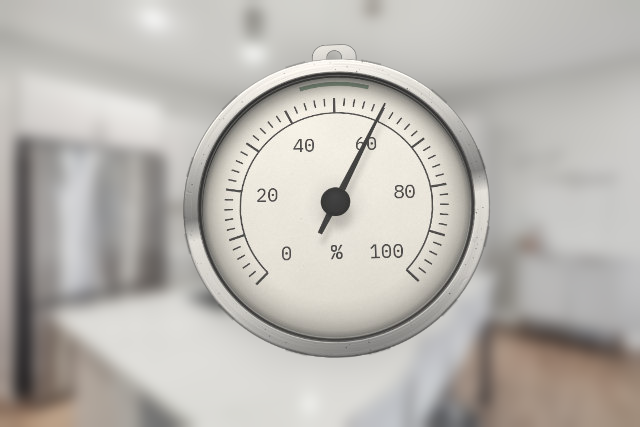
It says 60 %
